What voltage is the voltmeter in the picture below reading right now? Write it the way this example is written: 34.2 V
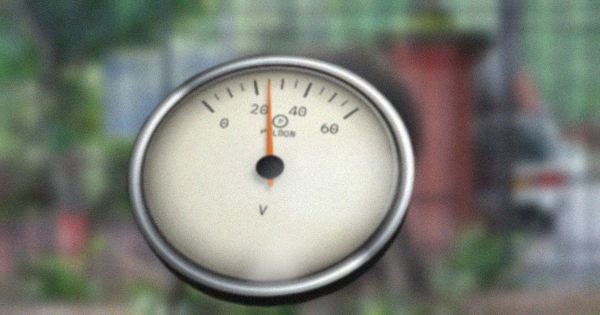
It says 25 V
